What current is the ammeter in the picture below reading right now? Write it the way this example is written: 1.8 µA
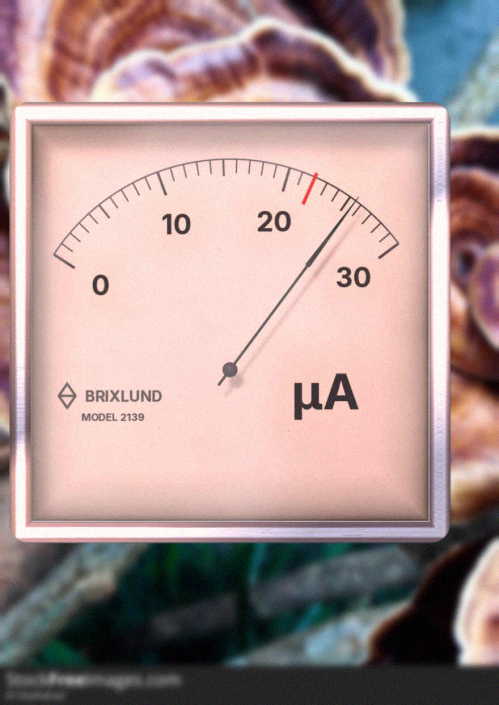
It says 25.5 µA
